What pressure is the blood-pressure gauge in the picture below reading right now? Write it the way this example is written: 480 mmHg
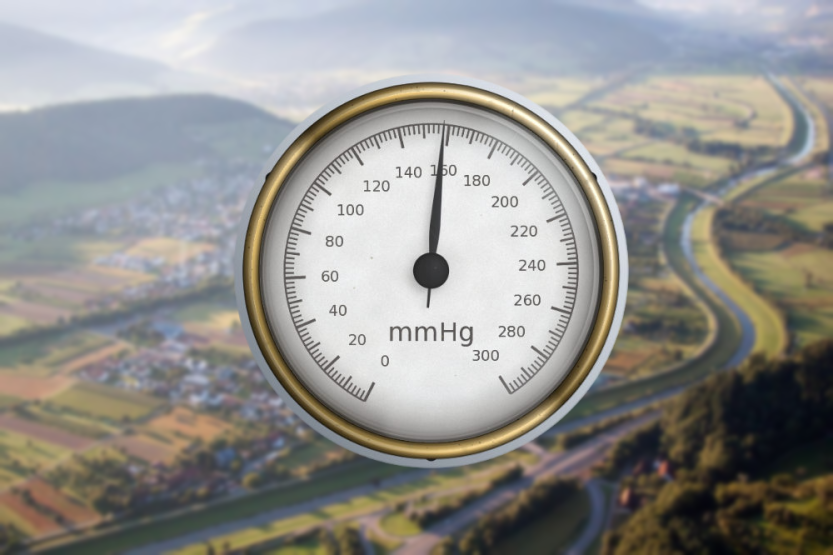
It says 158 mmHg
